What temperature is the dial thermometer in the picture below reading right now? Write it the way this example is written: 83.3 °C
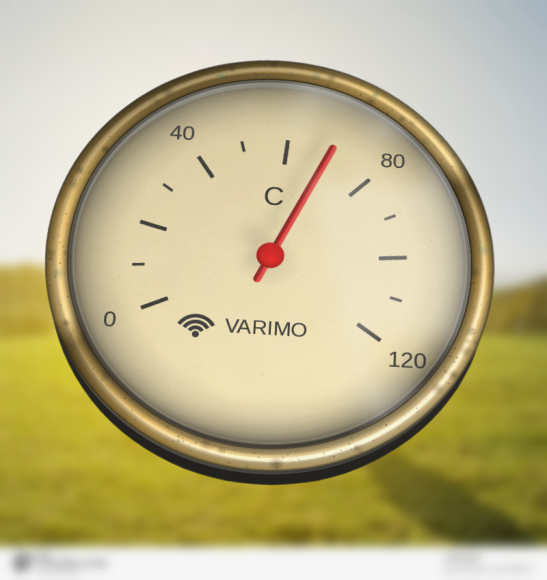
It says 70 °C
